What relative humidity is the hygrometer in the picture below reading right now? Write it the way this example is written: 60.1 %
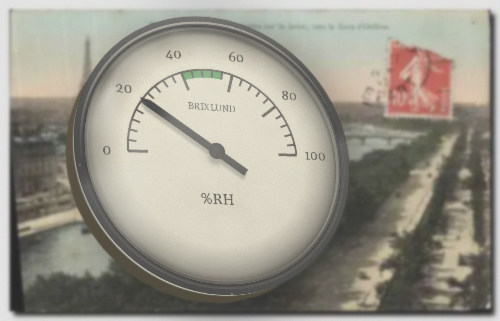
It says 20 %
